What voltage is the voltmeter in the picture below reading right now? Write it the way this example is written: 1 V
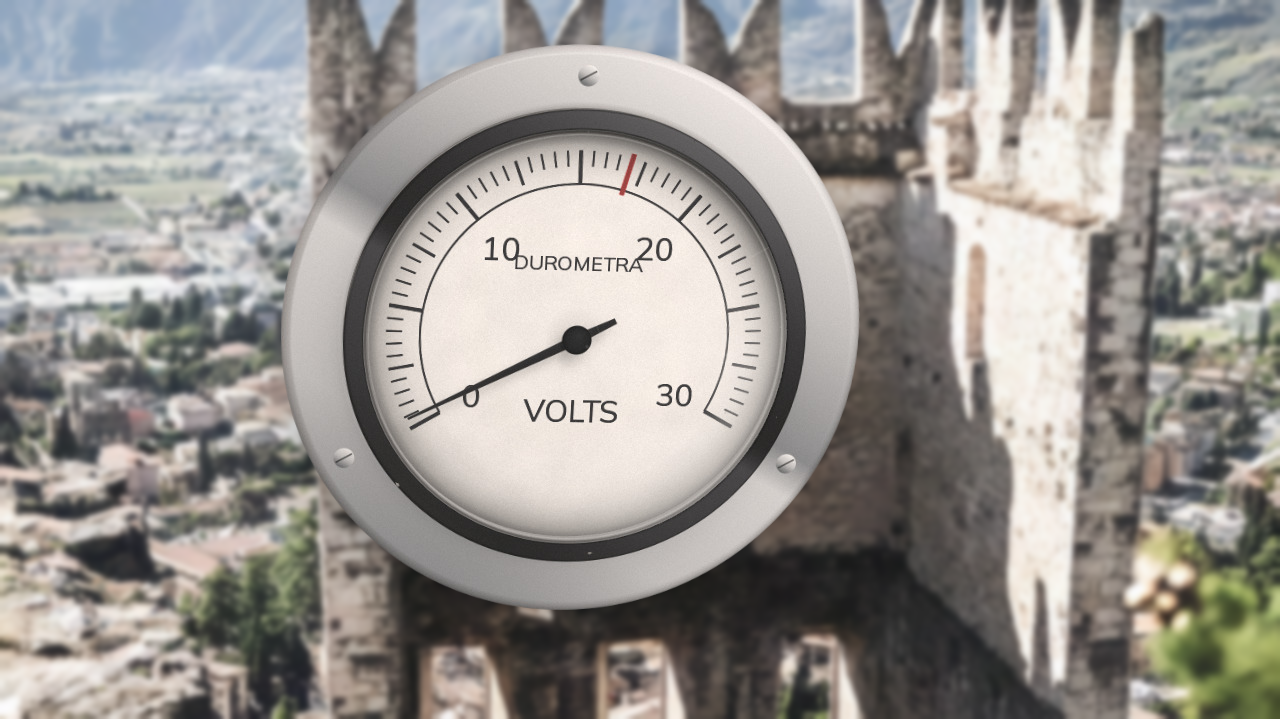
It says 0.5 V
